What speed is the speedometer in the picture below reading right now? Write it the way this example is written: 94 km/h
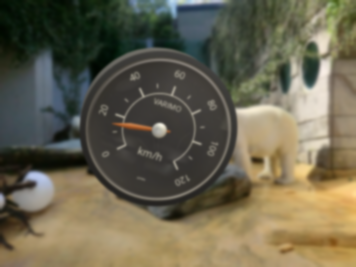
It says 15 km/h
